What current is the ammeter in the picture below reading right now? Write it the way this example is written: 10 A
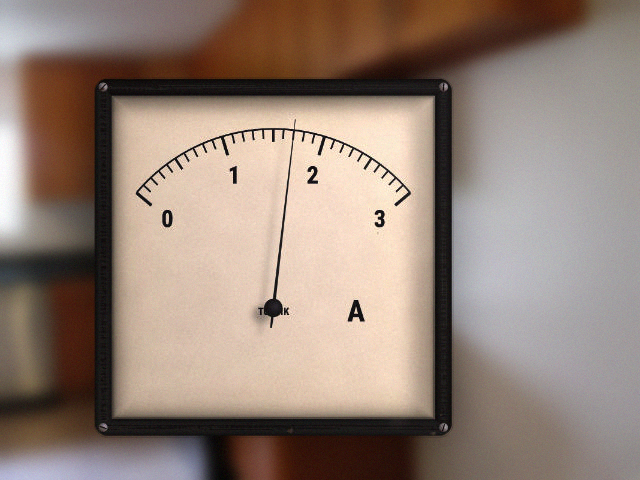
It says 1.7 A
